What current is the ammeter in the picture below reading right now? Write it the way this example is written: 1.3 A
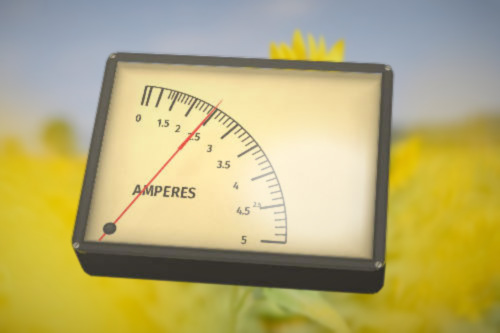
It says 2.5 A
